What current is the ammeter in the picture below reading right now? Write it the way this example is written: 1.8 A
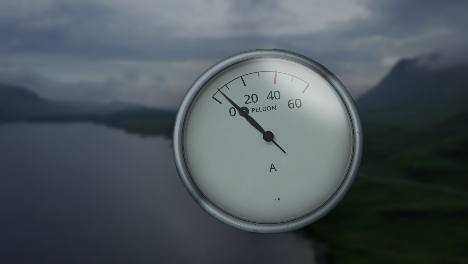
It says 5 A
